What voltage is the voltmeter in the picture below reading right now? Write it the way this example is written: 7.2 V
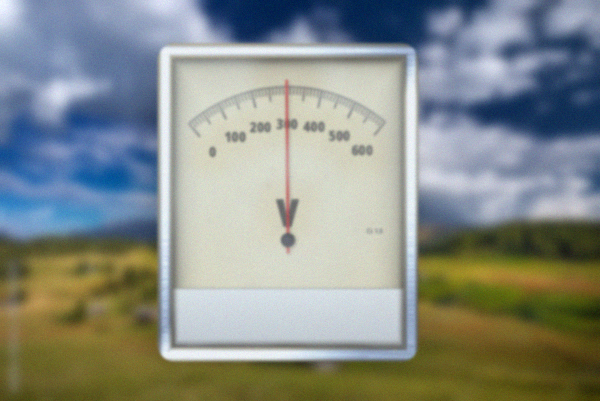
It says 300 V
